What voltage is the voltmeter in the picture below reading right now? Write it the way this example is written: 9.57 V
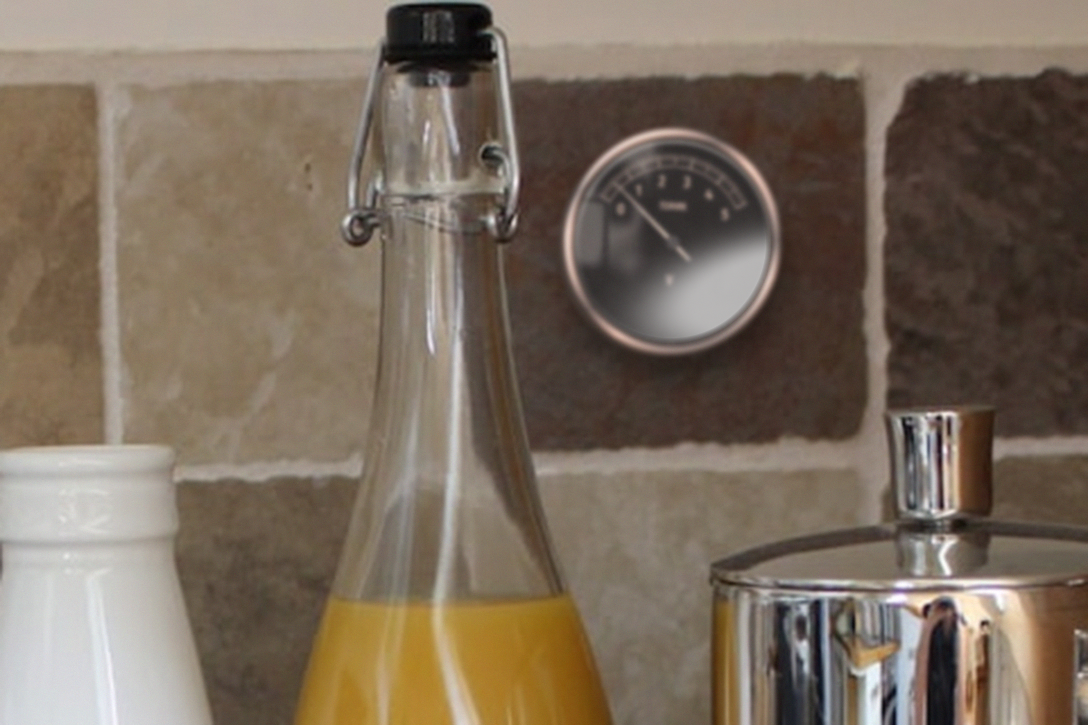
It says 0.5 V
